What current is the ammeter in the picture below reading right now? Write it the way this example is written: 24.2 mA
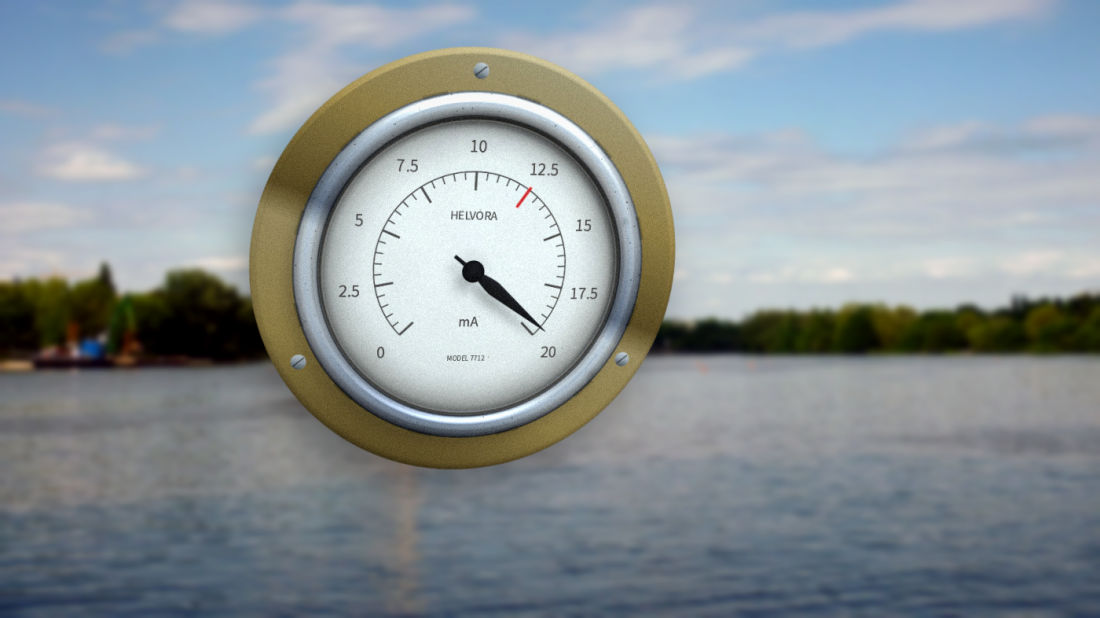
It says 19.5 mA
